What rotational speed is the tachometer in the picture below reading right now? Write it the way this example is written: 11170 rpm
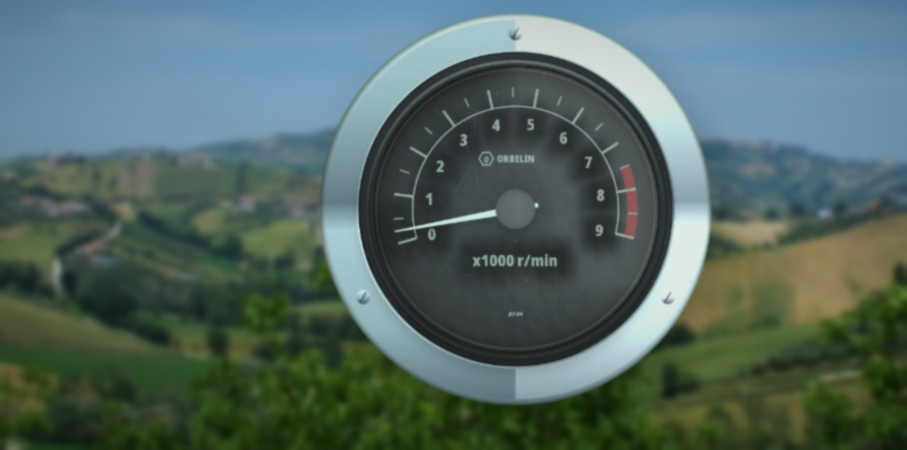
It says 250 rpm
